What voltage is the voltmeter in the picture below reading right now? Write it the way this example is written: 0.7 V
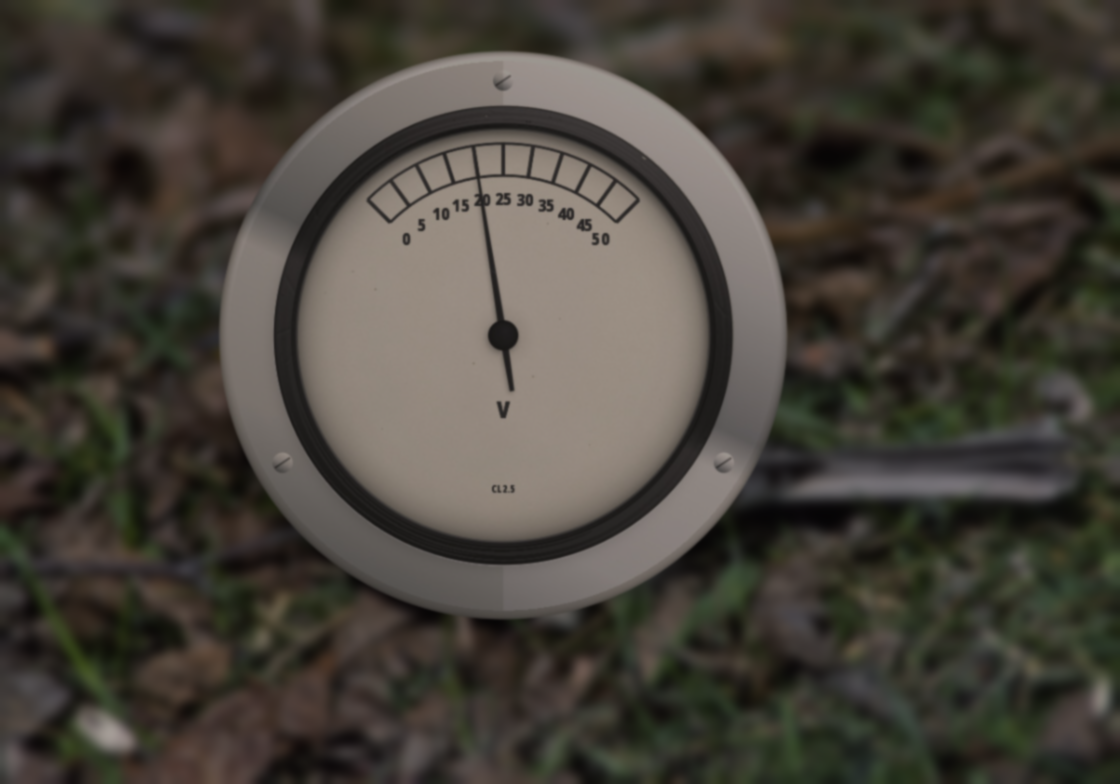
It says 20 V
